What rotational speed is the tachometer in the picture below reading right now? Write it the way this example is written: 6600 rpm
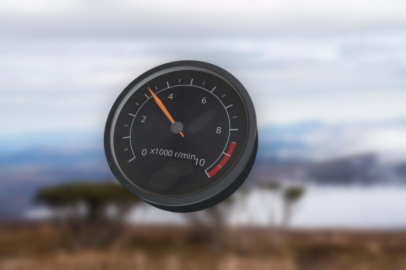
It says 3250 rpm
